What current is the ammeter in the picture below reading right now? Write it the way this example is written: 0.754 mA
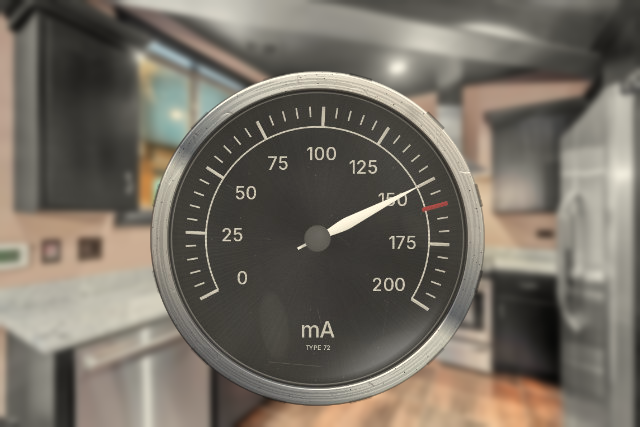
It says 150 mA
